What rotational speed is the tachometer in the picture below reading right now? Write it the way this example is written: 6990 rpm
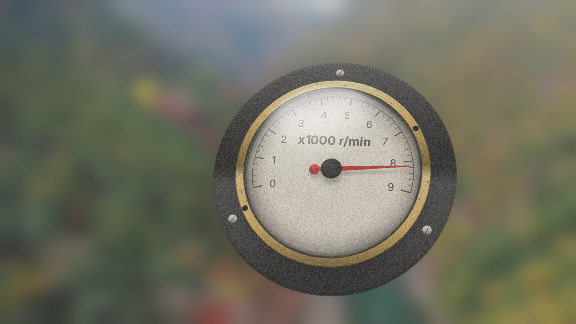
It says 8200 rpm
